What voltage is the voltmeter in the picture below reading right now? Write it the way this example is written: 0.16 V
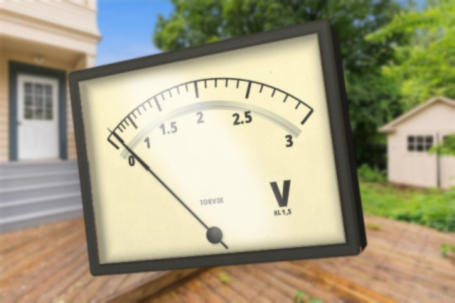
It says 0.5 V
